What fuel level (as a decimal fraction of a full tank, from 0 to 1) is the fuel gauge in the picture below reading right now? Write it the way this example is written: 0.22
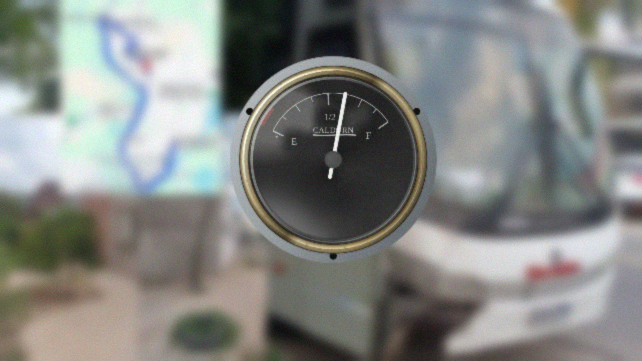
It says 0.625
